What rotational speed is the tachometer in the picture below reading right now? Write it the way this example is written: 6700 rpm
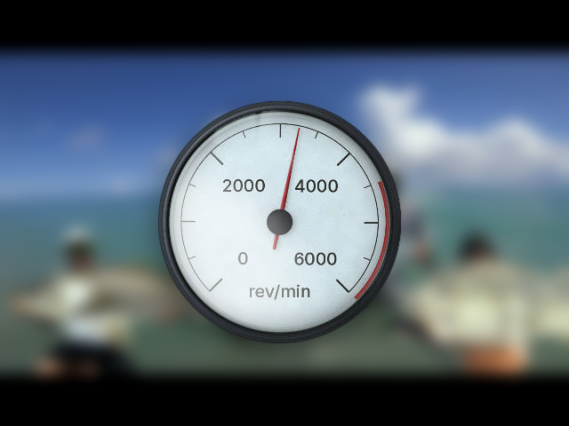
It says 3250 rpm
